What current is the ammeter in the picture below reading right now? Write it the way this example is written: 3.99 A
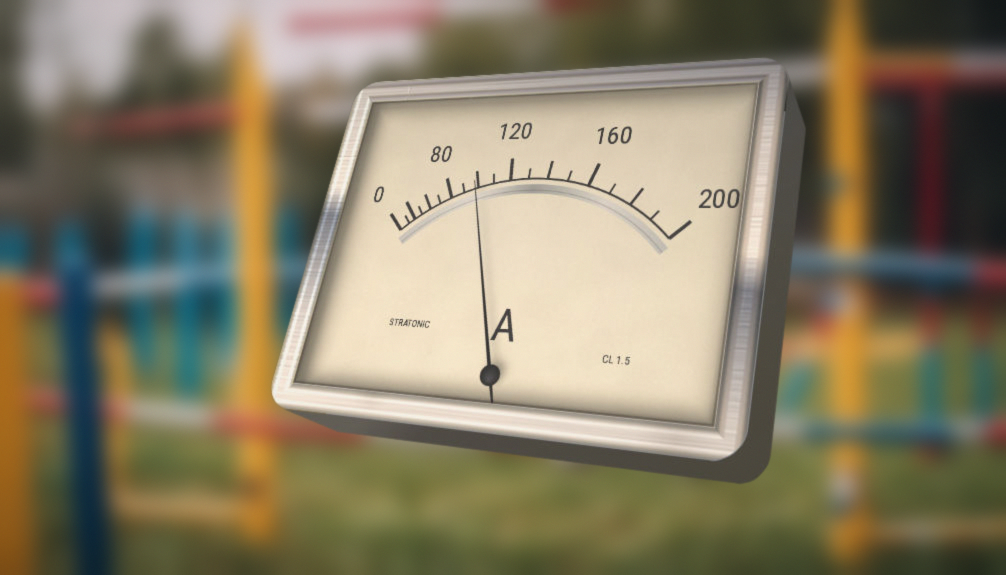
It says 100 A
